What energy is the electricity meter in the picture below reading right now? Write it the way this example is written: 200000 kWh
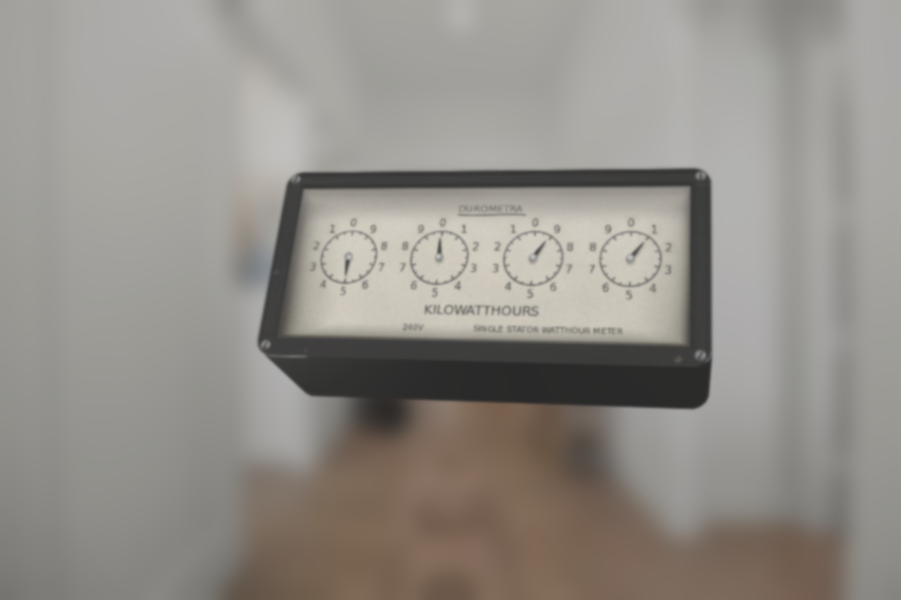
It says 4991 kWh
